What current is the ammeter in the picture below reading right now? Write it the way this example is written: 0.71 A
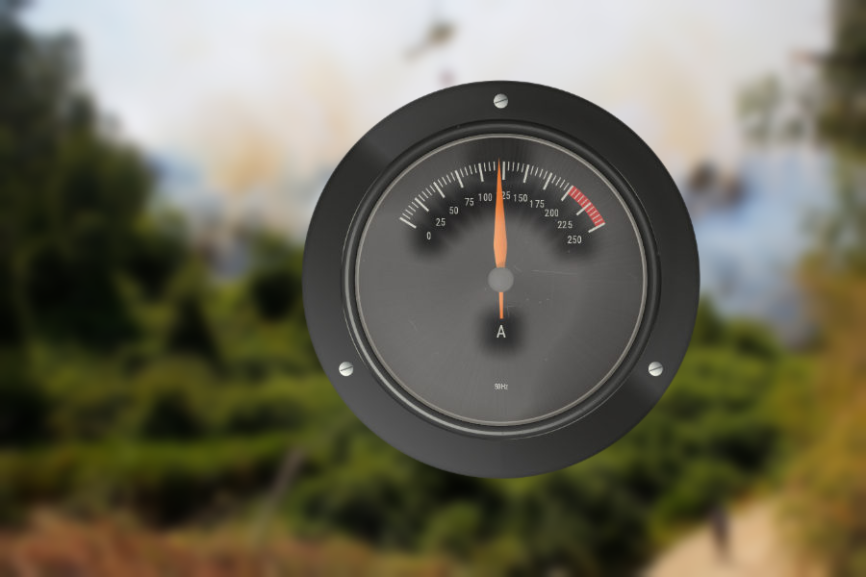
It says 120 A
